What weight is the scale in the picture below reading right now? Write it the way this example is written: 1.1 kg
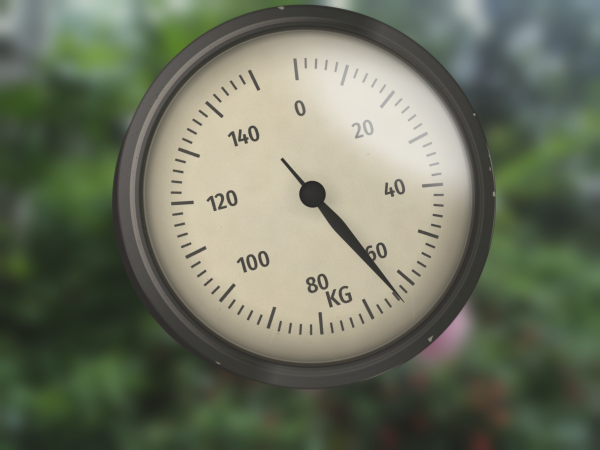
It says 64 kg
